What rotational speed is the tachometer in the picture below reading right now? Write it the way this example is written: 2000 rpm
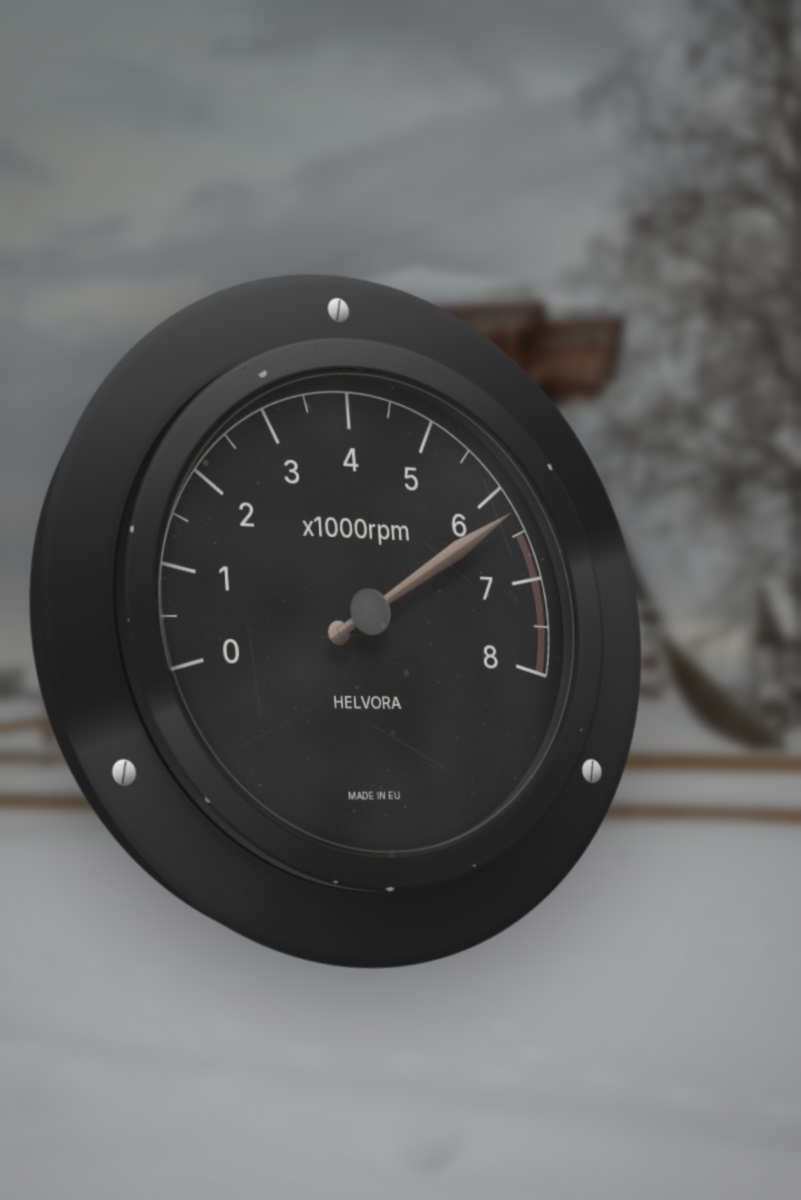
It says 6250 rpm
